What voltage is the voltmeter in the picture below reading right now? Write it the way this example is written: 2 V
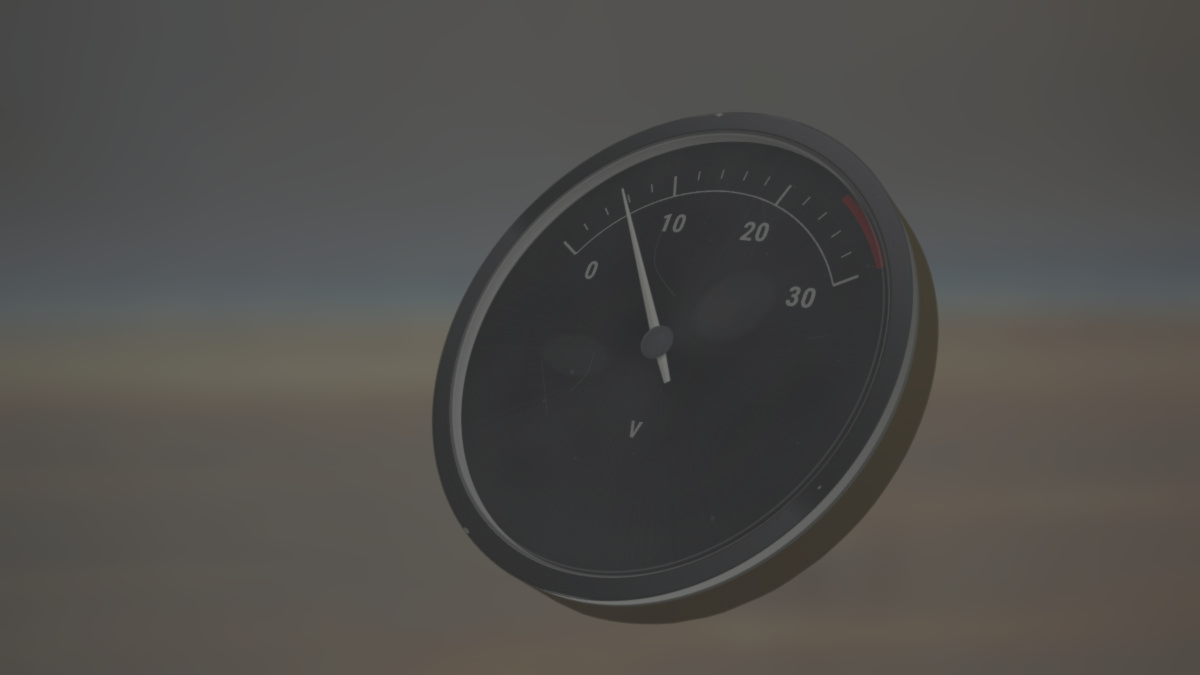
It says 6 V
